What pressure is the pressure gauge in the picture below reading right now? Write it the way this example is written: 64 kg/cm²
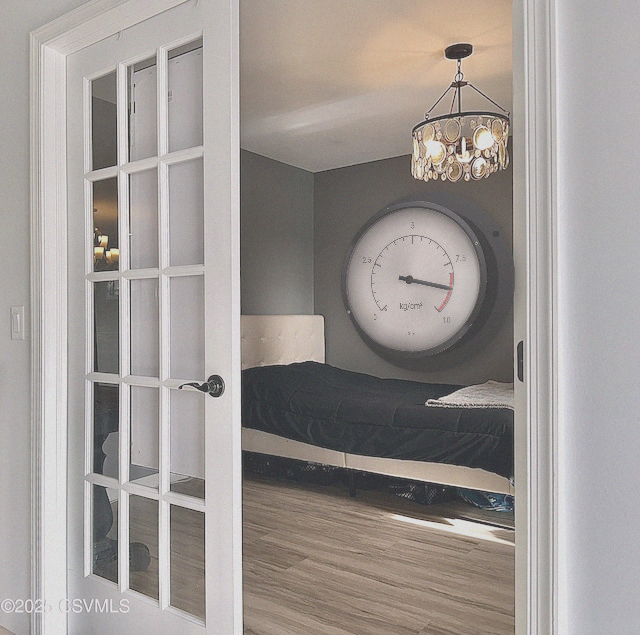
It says 8.75 kg/cm²
